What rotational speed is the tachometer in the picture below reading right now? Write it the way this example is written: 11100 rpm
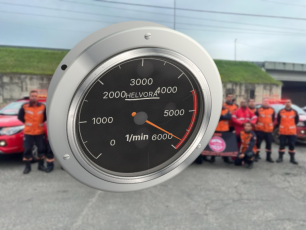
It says 5750 rpm
